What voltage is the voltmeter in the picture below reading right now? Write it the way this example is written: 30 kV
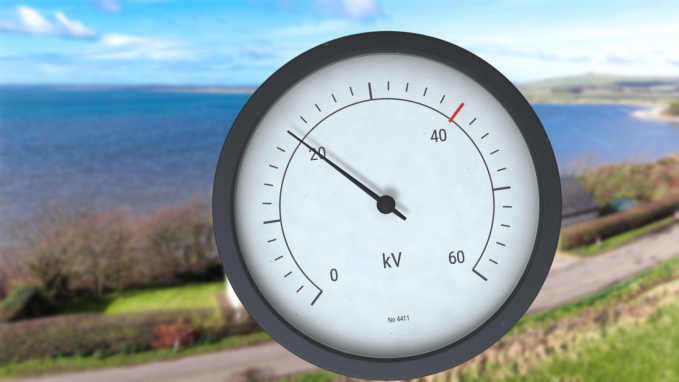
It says 20 kV
